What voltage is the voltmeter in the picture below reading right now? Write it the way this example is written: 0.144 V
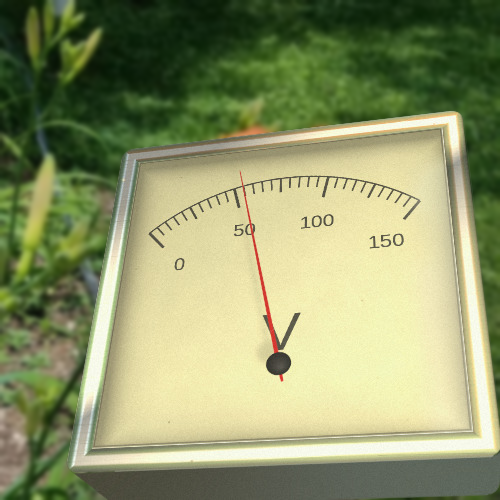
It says 55 V
